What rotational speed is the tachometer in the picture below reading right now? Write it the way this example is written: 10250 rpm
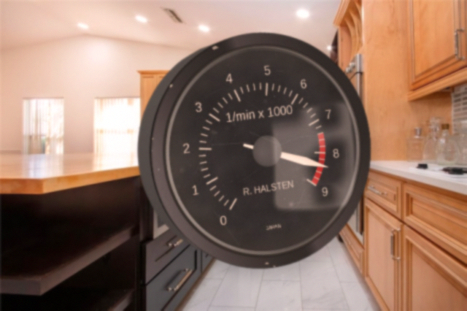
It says 8400 rpm
